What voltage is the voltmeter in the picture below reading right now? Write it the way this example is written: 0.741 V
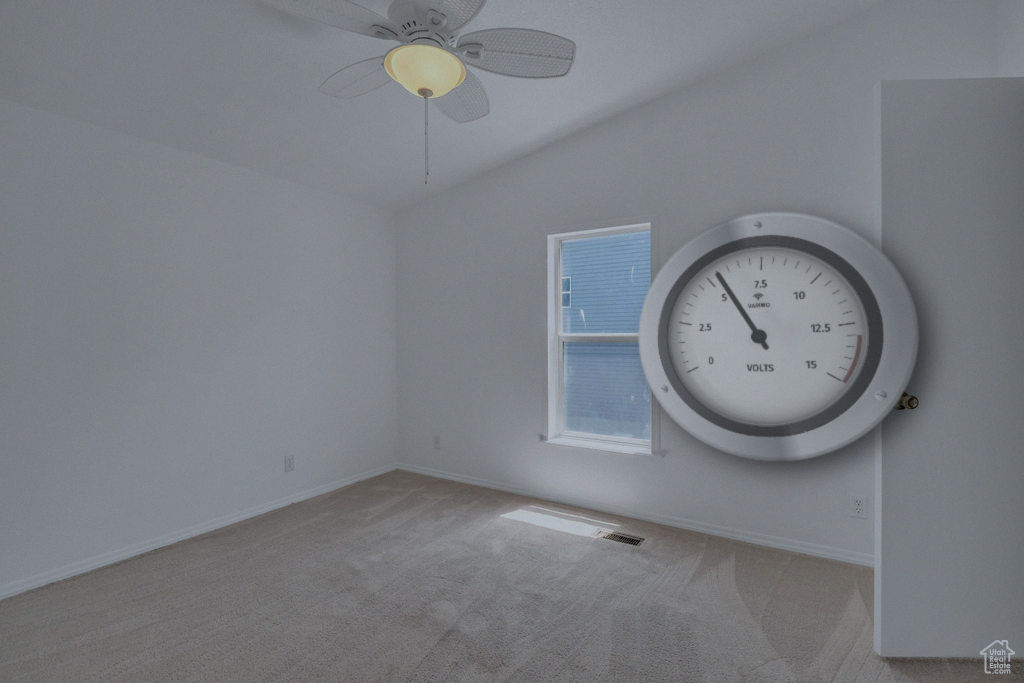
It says 5.5 V
